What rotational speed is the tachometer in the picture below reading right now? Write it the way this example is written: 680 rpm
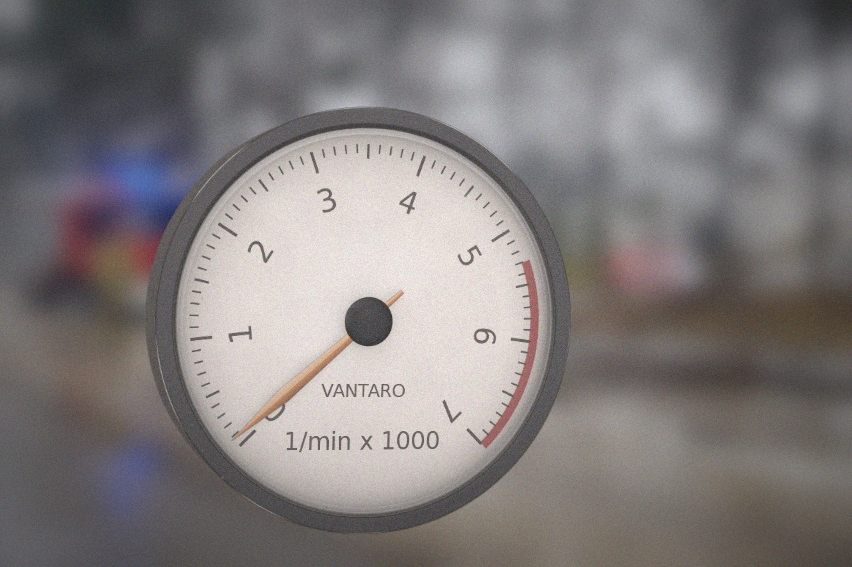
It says 100 rpm
